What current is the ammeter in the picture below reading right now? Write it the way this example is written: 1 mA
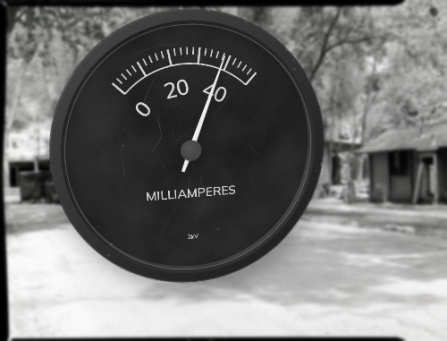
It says 38 mA
